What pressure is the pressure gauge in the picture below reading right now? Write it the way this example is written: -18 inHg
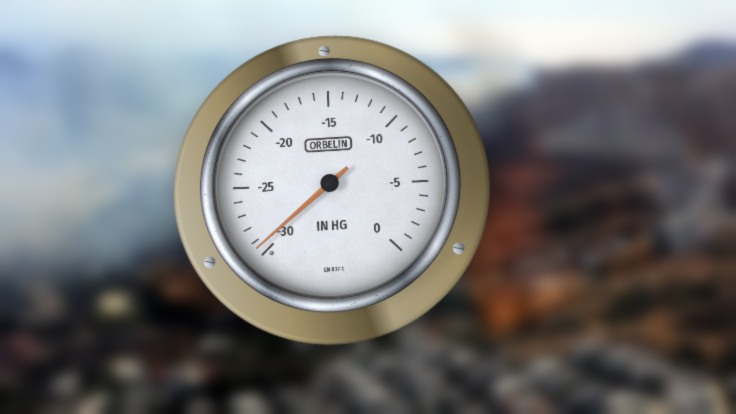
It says -29.5 inHg
